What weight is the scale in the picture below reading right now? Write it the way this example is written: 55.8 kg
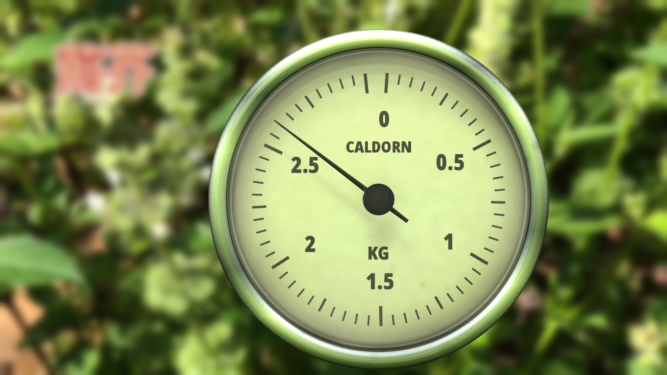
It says 2.6 kg
